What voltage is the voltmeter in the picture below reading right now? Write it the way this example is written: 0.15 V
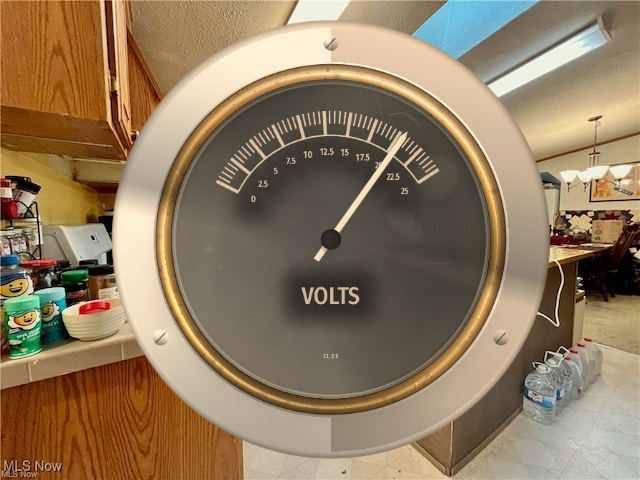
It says 20.5 V
